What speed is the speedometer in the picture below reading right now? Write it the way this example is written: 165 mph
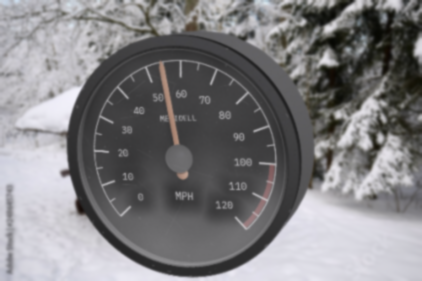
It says 55 mph
